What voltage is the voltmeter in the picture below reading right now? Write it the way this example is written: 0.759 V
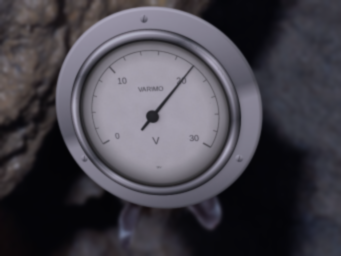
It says 20 V
